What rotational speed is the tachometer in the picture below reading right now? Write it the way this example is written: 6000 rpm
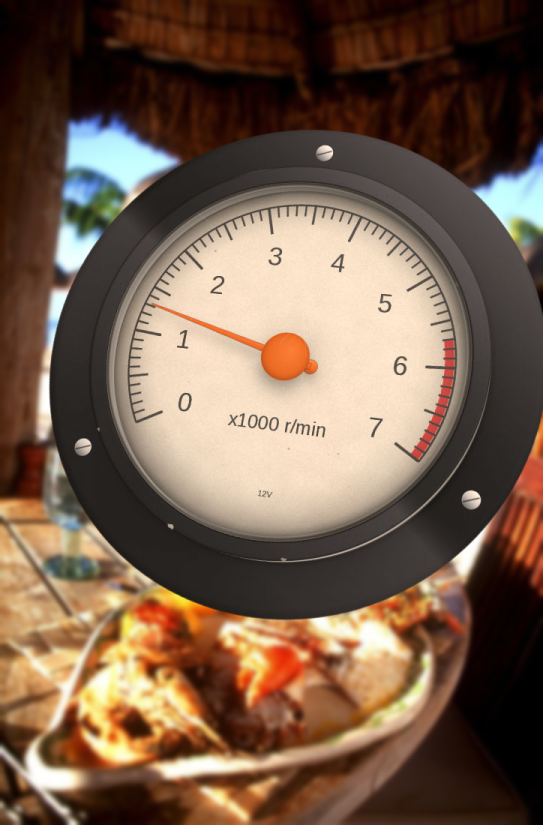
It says 1300 rpm
